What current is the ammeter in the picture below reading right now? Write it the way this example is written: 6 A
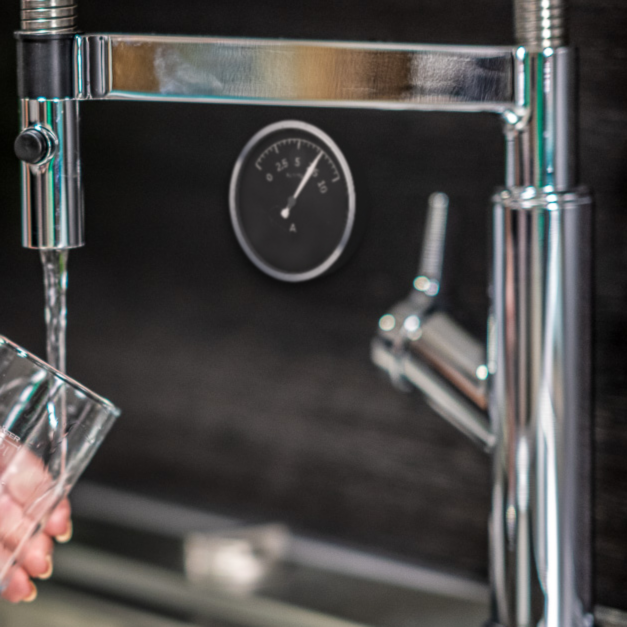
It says 7.5 A
